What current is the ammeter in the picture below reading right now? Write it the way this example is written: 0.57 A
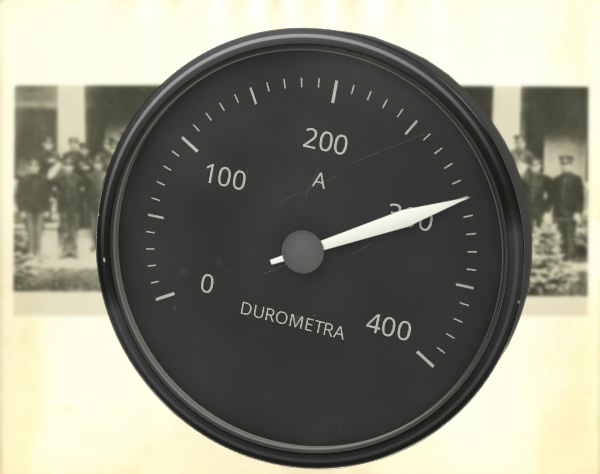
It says 300 A
